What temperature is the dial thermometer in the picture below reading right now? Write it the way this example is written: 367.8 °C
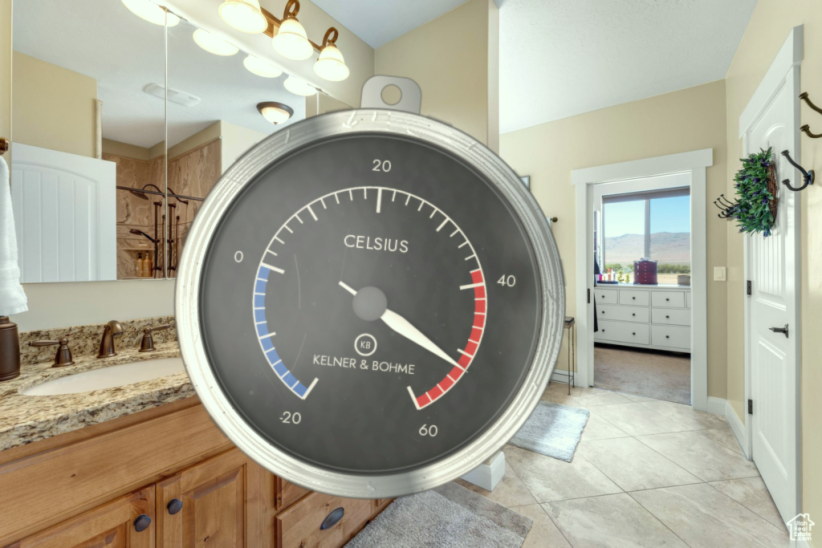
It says 52 °C
